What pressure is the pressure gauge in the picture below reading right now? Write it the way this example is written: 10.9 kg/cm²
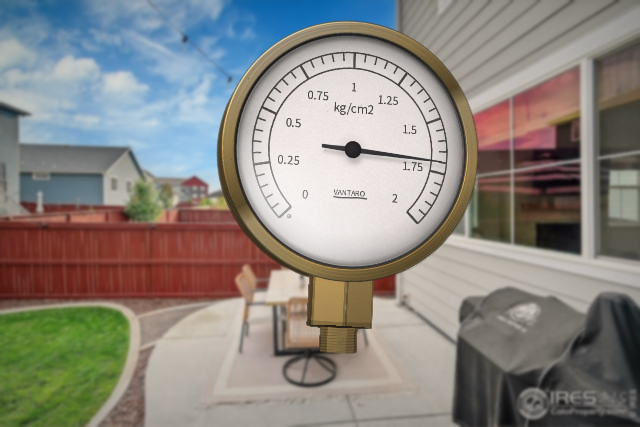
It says 1.7 kg/cm²
